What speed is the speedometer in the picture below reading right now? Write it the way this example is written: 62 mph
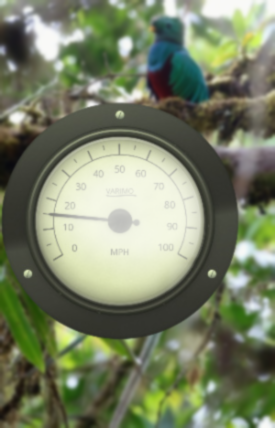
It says 15 mph
